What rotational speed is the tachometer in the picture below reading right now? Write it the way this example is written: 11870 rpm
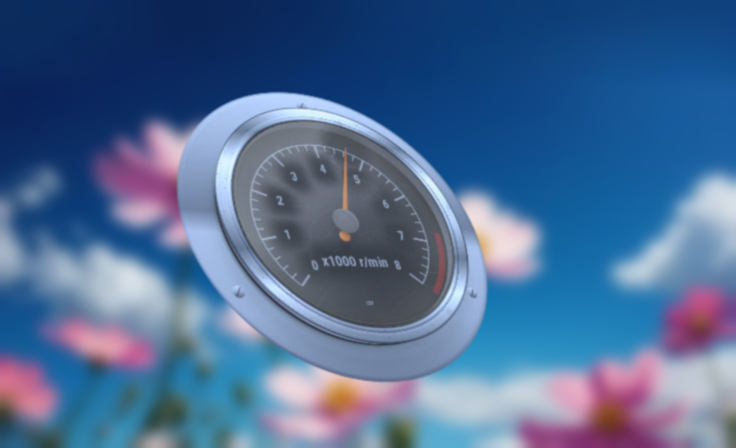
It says 4600 rpm
